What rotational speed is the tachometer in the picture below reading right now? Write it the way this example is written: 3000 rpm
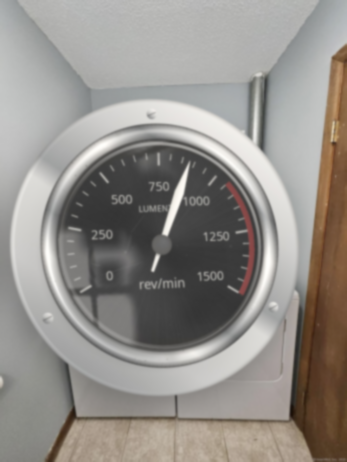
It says 875 rpm
